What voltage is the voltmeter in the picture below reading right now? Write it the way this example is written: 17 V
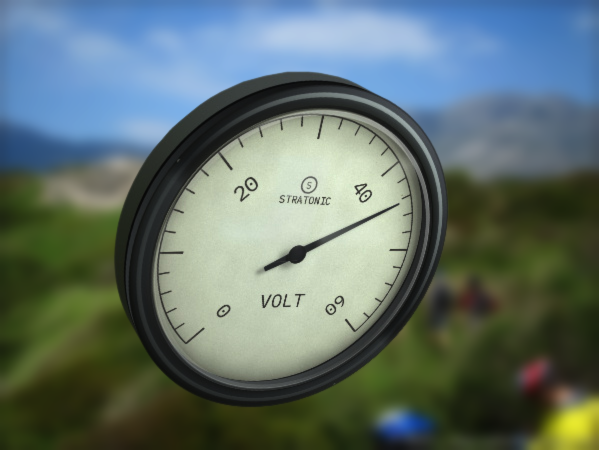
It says 44 V
